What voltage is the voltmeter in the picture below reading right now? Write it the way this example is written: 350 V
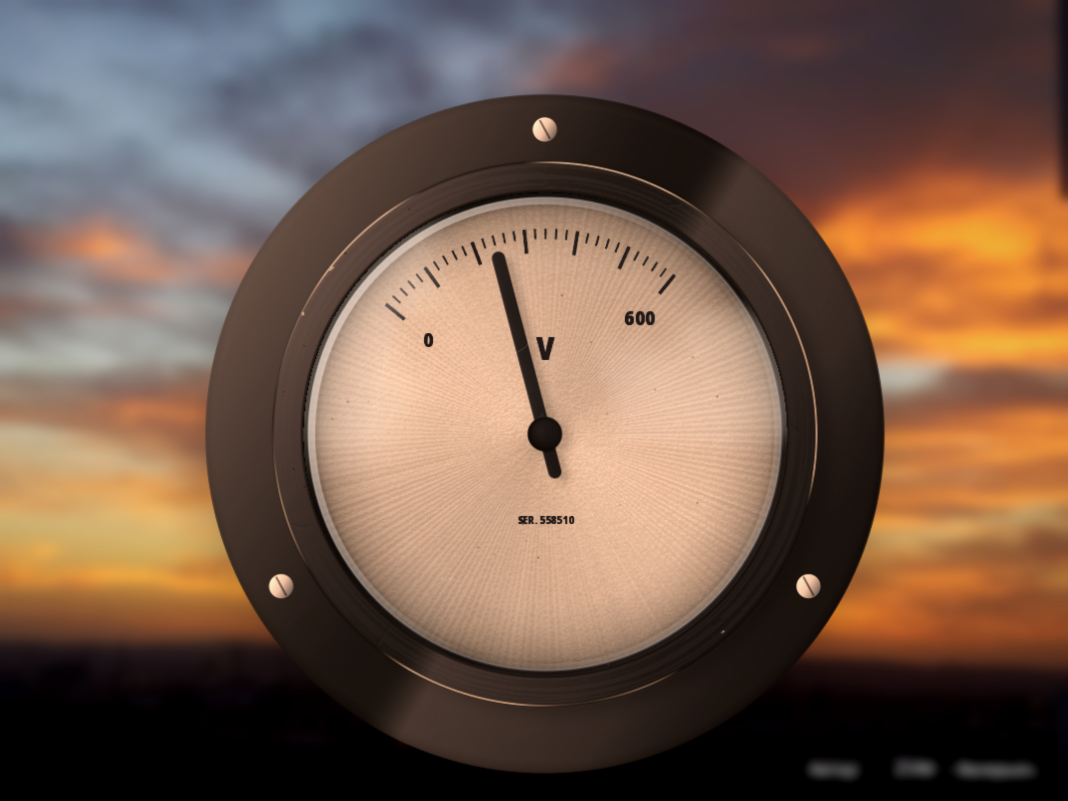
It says 240 V
